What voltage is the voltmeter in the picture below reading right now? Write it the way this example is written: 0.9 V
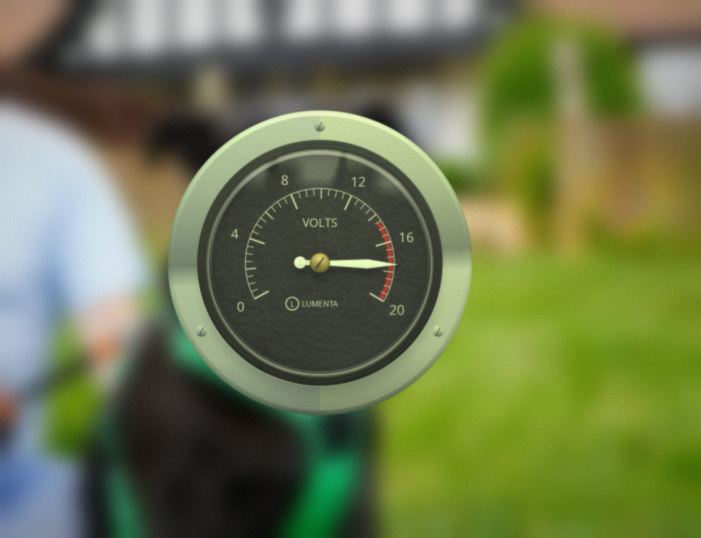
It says 17.5 V
